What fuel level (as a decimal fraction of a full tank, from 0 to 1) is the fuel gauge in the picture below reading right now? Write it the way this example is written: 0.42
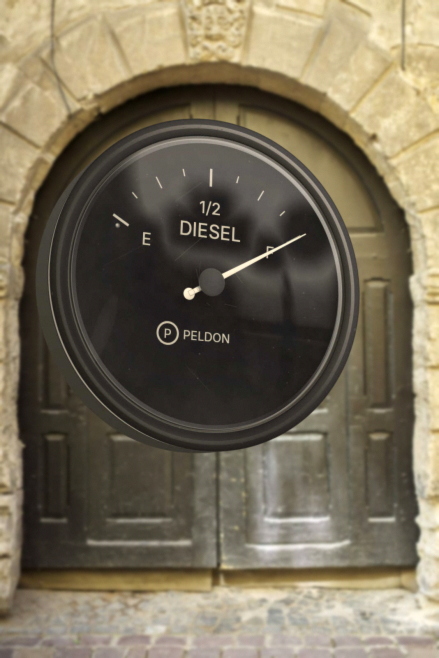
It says 1
